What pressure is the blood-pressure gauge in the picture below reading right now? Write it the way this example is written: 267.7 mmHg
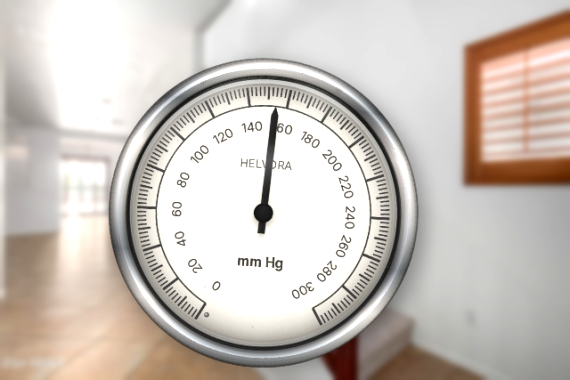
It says 154 mmHg
